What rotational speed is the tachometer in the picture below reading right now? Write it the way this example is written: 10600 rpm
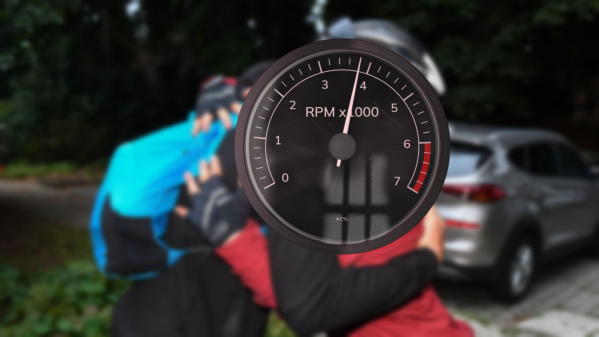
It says 3800 rpm
